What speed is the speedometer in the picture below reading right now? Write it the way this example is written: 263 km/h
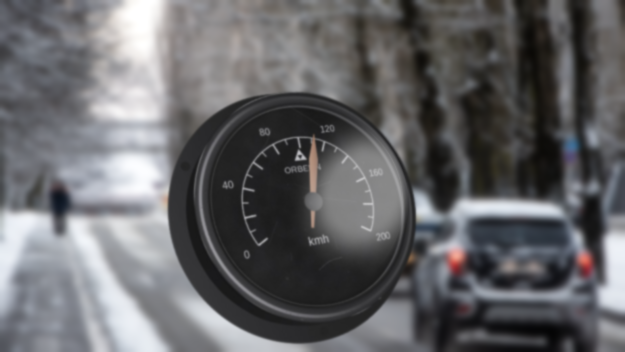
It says 110 km/h
